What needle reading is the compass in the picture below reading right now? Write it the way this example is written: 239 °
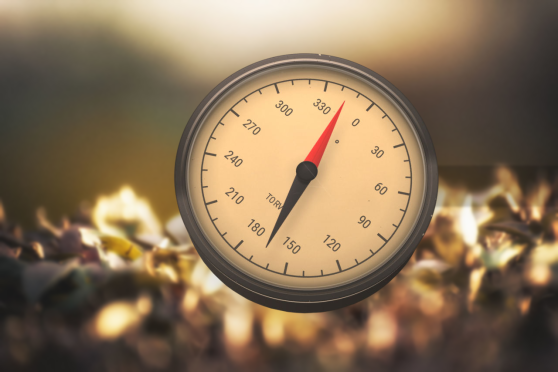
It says 345 °
